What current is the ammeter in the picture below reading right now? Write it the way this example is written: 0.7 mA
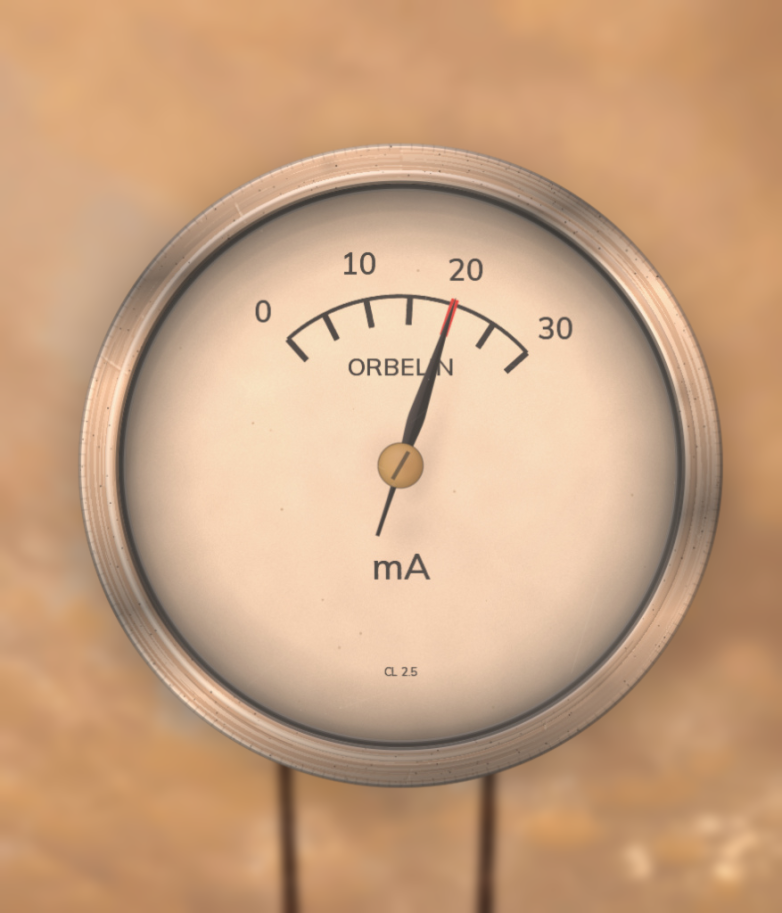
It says 20 mA
